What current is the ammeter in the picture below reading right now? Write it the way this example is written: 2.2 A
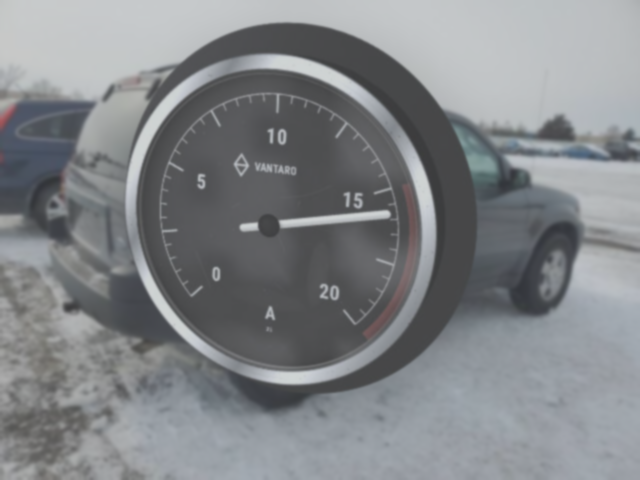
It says 15.75 A
